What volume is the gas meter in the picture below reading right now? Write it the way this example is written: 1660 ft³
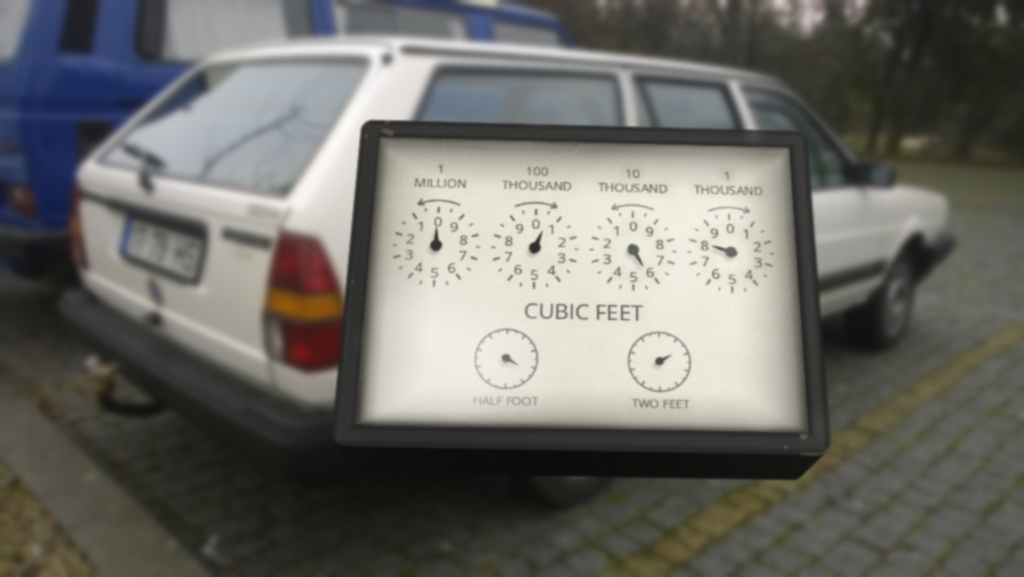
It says 5800 ft³
